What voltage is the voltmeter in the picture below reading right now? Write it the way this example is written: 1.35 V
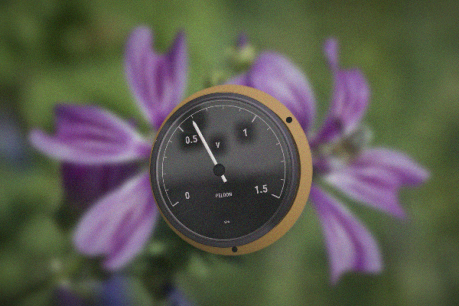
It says 0.6 V
